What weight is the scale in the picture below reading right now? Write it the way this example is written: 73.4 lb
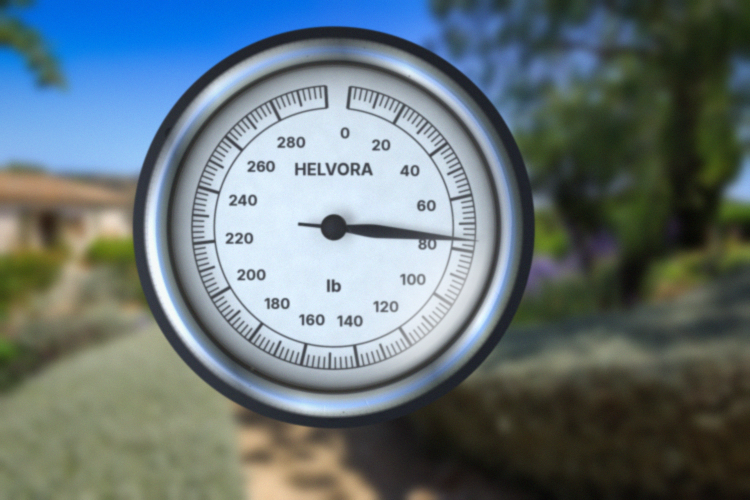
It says 76 lb
